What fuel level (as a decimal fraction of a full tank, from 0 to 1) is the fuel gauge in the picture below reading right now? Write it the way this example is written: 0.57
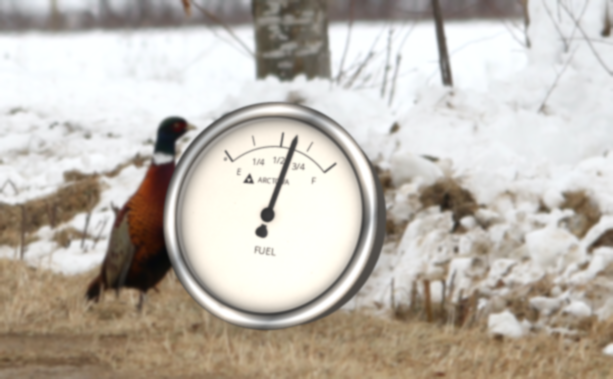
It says 0.625
